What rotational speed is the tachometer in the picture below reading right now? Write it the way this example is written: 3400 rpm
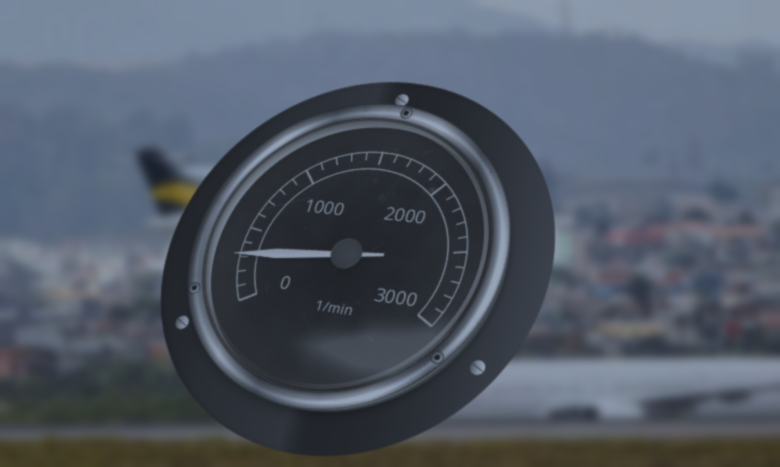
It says 300 rpm
